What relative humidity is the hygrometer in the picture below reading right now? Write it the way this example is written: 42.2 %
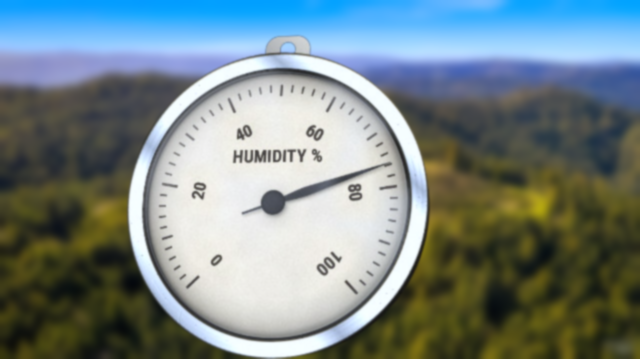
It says 76 %
